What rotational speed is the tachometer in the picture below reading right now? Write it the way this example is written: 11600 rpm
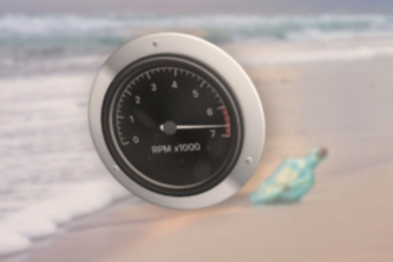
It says 6600 rpm
